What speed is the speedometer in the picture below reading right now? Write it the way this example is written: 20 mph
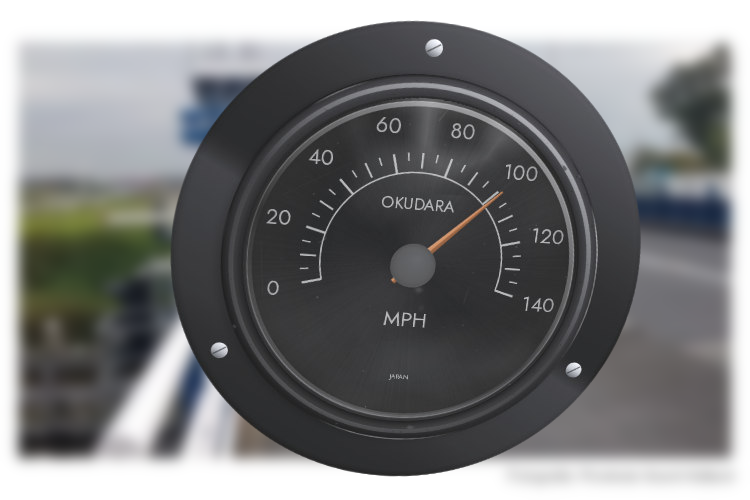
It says 100 mph
